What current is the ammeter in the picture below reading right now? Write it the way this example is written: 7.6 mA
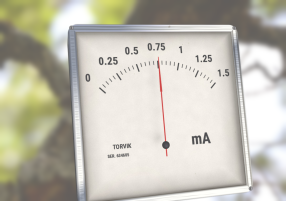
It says 0.75 mA
